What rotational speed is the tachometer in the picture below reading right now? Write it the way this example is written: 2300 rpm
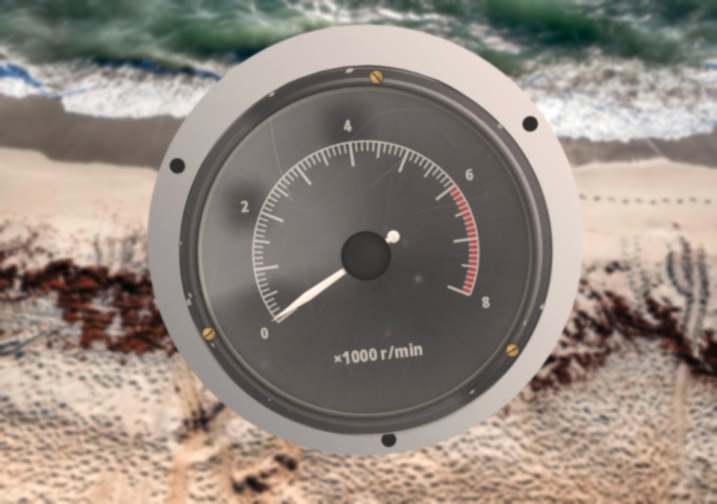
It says 100 rpm
